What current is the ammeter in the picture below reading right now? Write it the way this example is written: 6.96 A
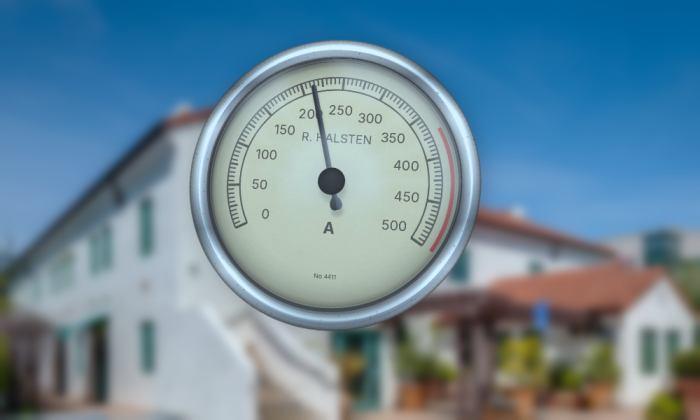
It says 215 A
